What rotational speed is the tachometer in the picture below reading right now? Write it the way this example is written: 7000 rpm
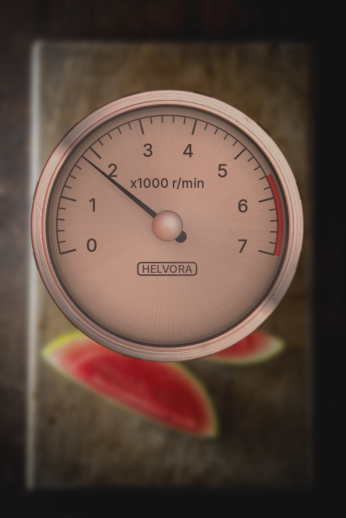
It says 1800 rpm
